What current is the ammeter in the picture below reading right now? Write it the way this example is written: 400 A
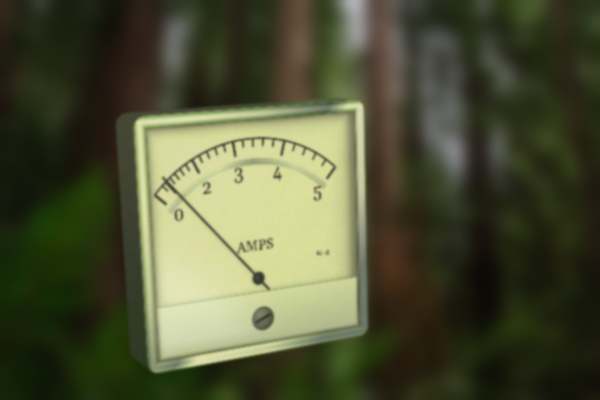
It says 1 A
